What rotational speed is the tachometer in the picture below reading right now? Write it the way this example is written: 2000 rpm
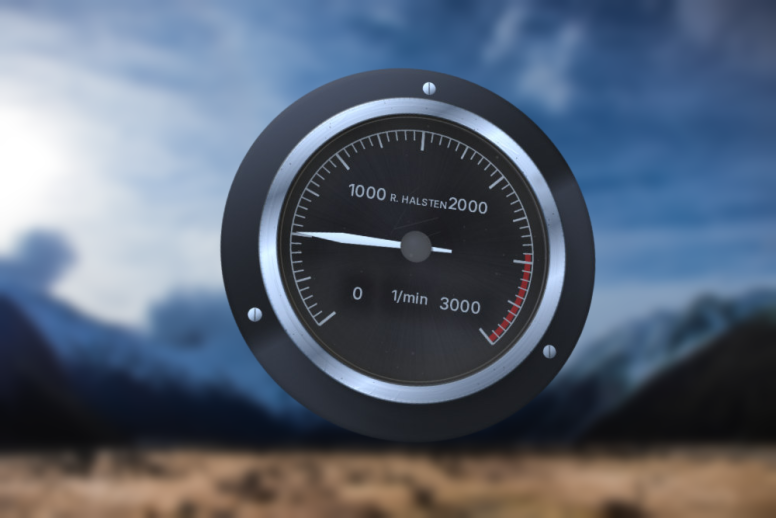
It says 500 rpm
